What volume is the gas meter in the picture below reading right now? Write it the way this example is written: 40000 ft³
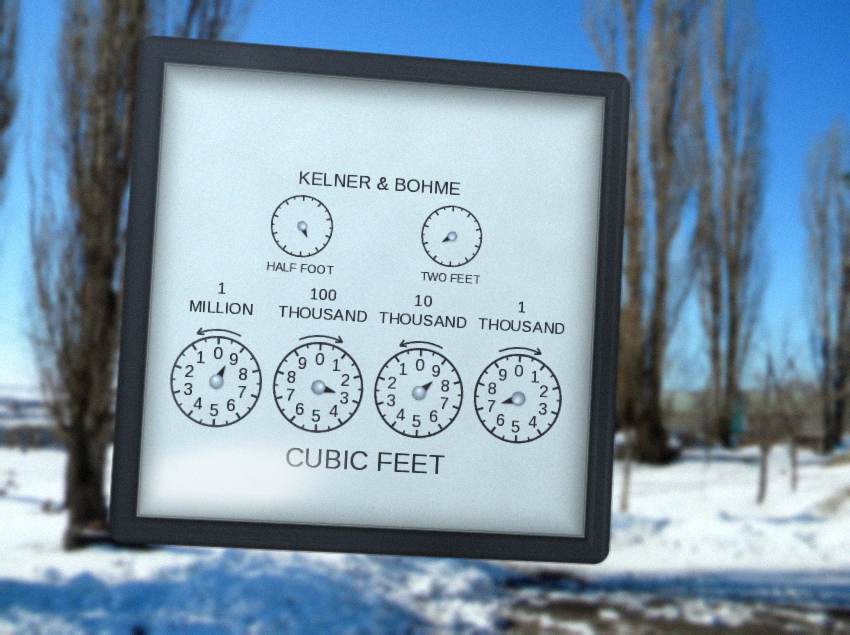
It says 928700 ft³
